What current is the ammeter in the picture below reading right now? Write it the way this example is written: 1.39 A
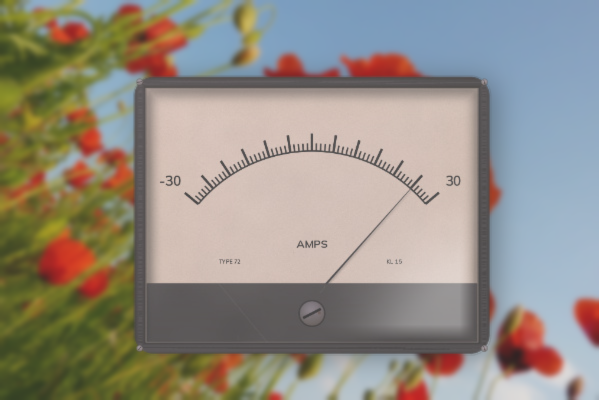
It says 25 A
